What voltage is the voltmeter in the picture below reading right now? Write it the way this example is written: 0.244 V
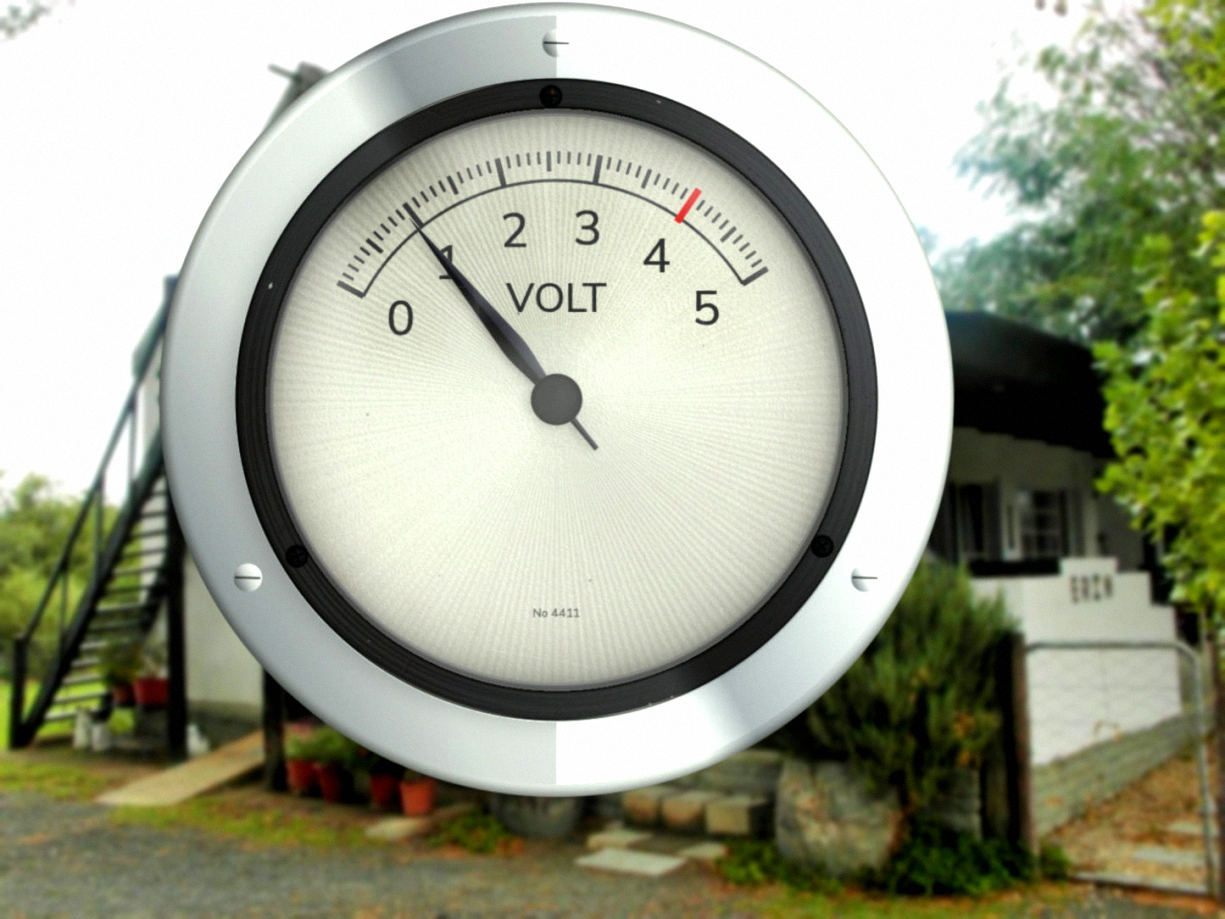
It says 0.95 V
